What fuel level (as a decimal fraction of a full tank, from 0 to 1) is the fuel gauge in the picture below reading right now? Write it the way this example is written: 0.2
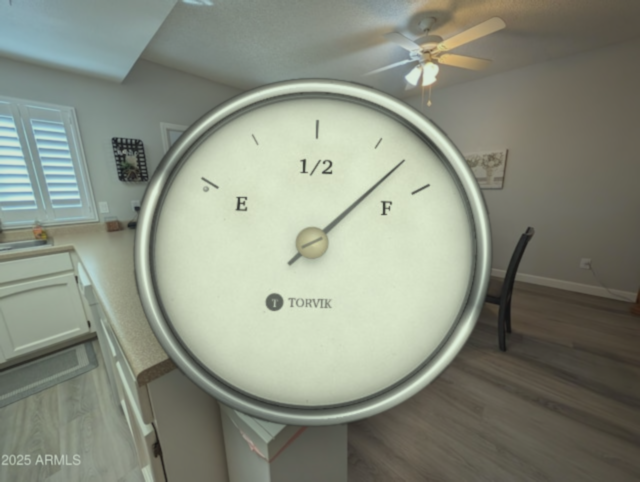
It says 0.875
